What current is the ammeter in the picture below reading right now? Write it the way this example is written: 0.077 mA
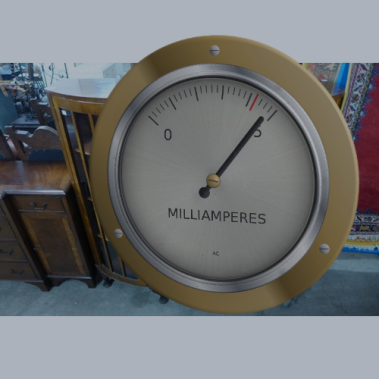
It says 4.8 mA
